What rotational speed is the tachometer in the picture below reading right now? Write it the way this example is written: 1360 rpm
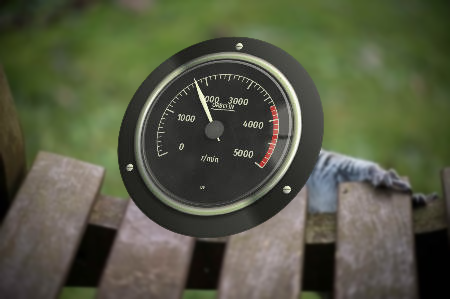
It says 1800 rpm
